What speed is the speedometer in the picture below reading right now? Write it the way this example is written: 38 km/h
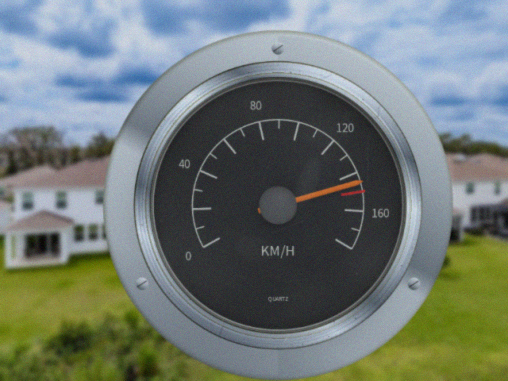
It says 145 km/h
